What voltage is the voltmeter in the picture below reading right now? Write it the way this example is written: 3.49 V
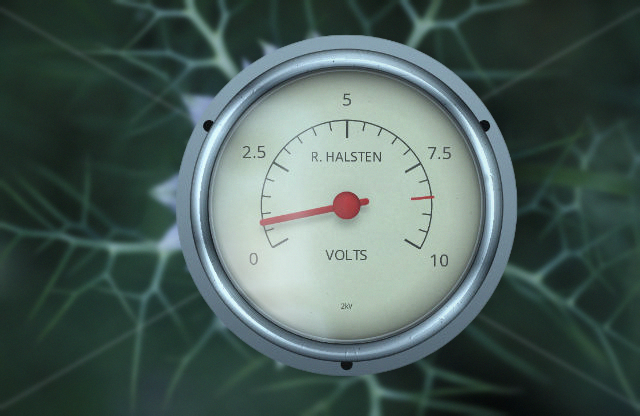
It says 0.75 V
